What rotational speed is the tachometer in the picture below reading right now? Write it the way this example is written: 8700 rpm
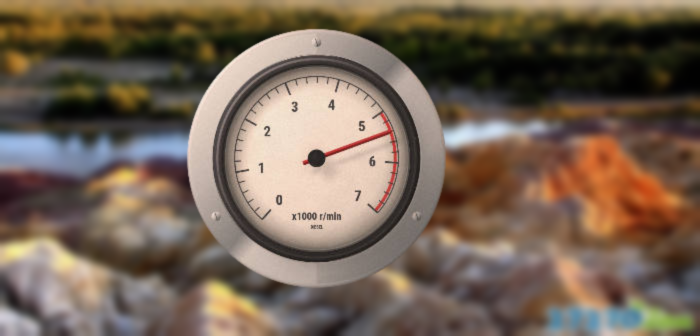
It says 5400 rpm
